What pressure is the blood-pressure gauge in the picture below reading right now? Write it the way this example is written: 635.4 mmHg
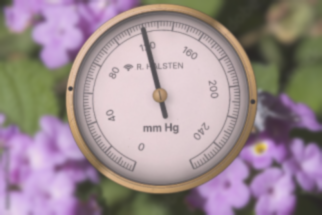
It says 120 mmHg
